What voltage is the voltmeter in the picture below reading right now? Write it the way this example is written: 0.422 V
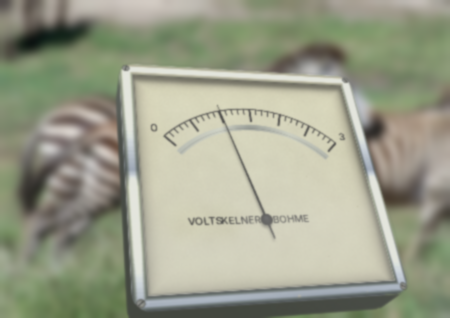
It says 1 V
